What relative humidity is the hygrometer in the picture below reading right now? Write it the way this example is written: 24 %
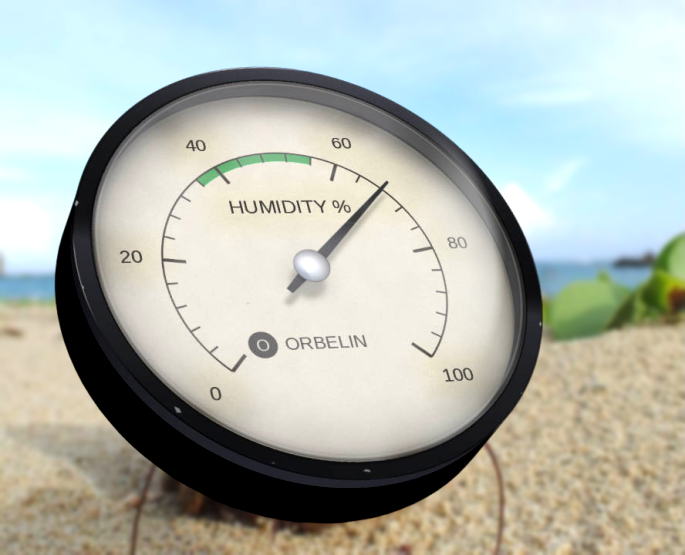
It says 68 %
